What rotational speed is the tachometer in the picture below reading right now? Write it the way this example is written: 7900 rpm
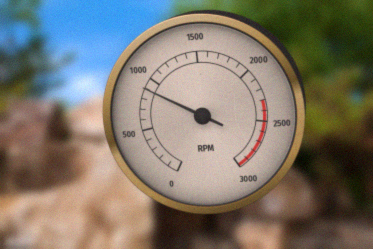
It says 900 rpm
